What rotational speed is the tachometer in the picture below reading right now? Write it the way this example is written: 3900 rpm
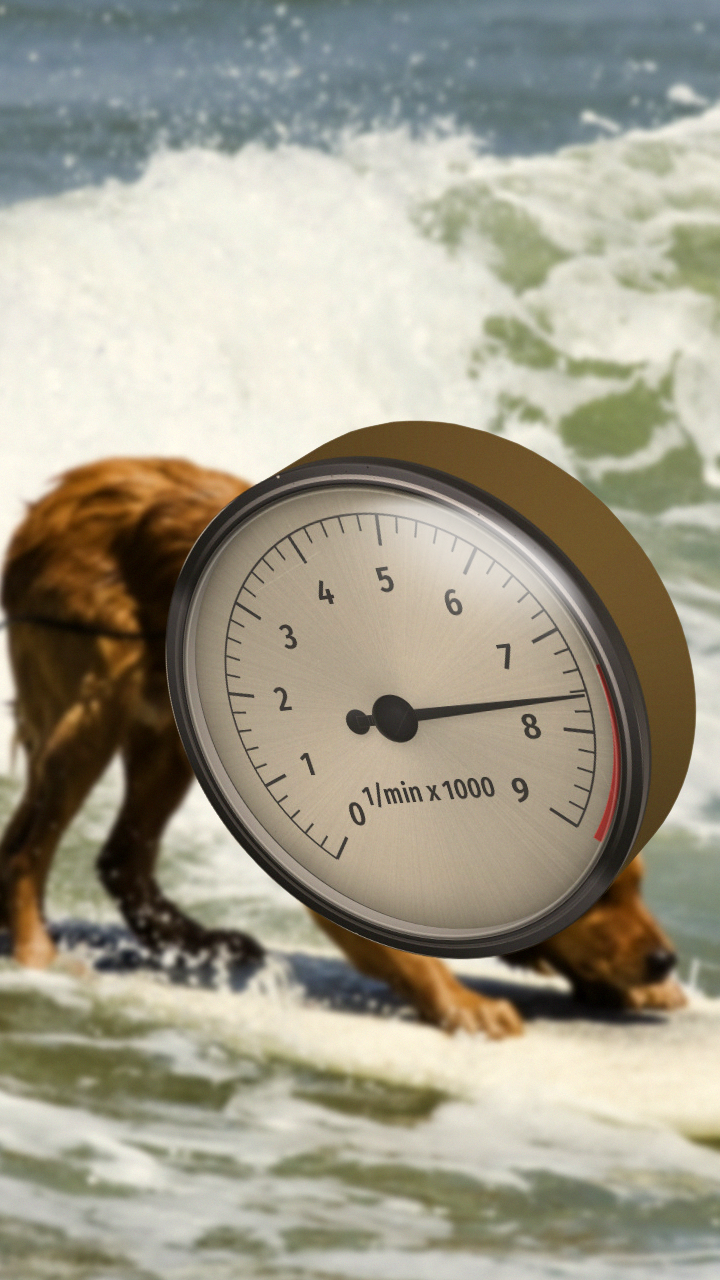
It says 7600 rpm
